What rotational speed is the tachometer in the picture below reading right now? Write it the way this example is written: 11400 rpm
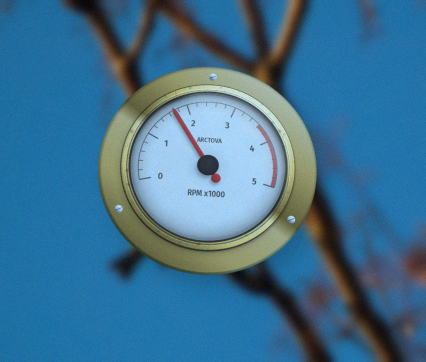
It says 1700 rpm
